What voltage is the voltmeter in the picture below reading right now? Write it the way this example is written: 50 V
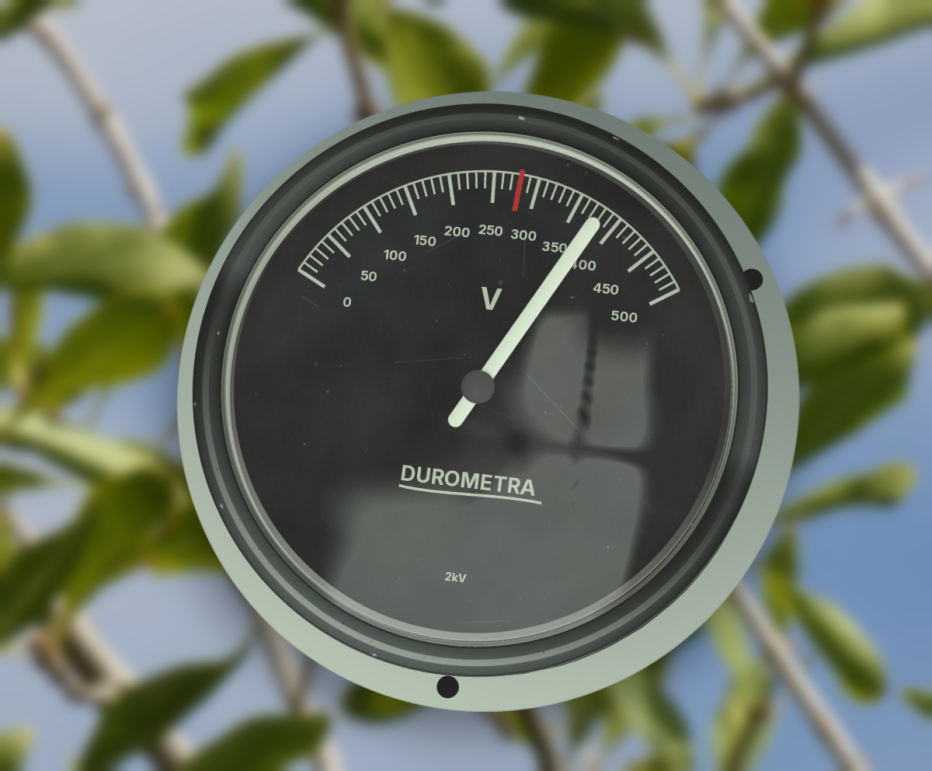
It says 380 V
